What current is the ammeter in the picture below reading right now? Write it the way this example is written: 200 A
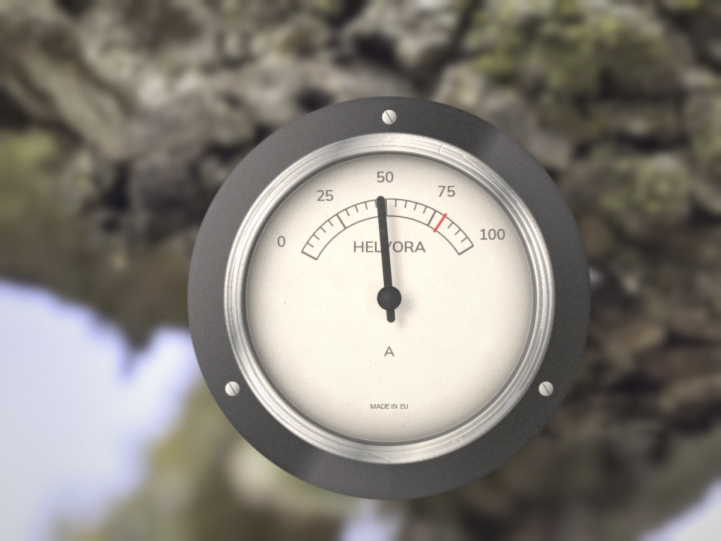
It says 47.5 A
